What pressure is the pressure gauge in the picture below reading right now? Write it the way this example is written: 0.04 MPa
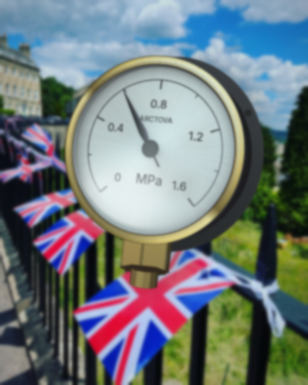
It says 0.6 MPa
